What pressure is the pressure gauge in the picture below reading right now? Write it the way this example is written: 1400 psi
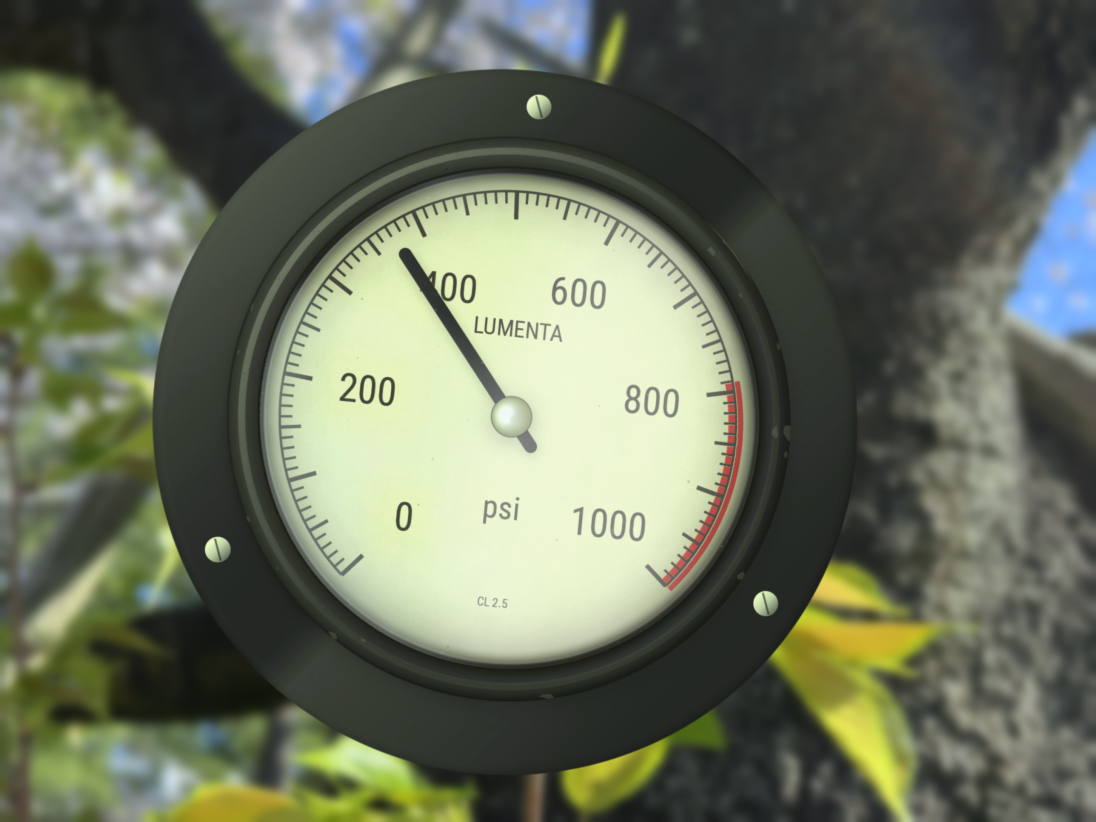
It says 370 psi
